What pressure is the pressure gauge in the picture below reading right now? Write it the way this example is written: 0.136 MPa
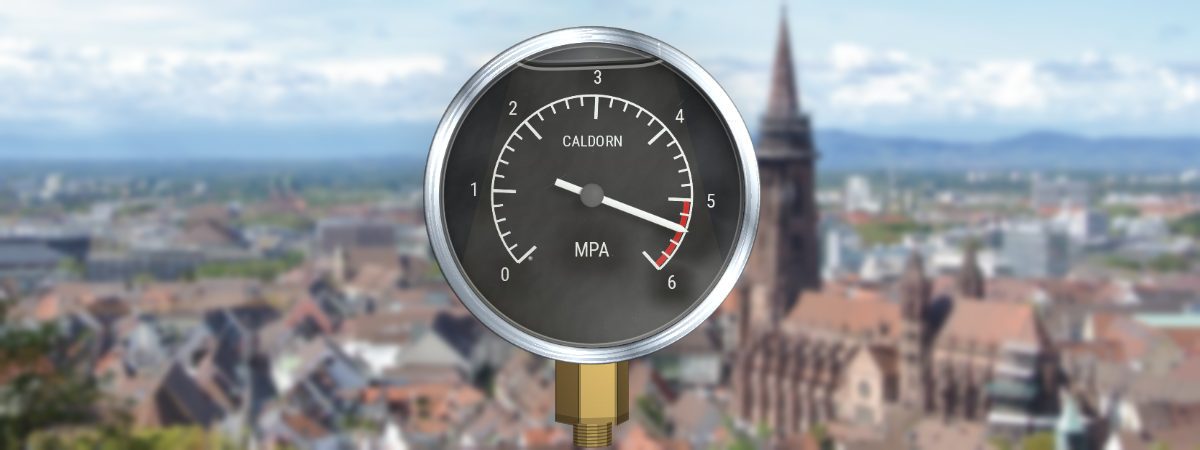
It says 5.4 MPa
